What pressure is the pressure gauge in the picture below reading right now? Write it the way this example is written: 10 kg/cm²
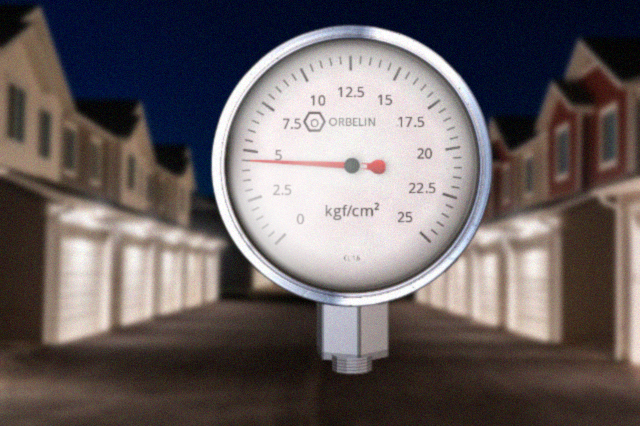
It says 4.5 kg/cm²
